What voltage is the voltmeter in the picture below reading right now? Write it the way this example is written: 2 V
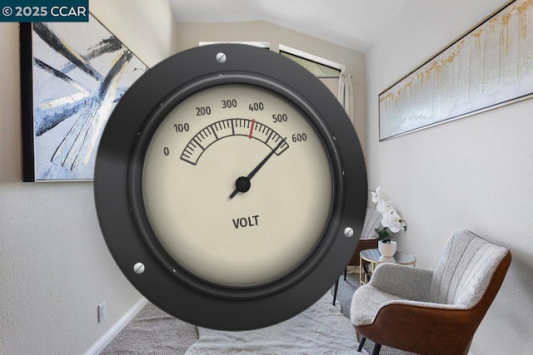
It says 560 V
